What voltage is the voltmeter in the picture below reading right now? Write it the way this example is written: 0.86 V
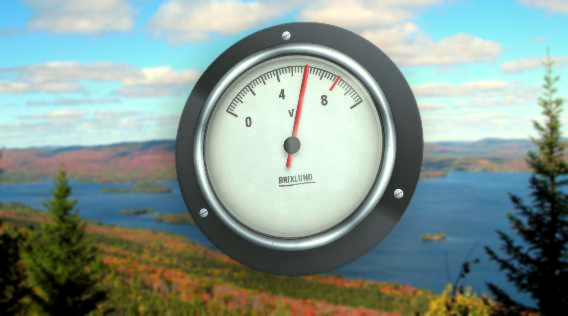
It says 6 V
